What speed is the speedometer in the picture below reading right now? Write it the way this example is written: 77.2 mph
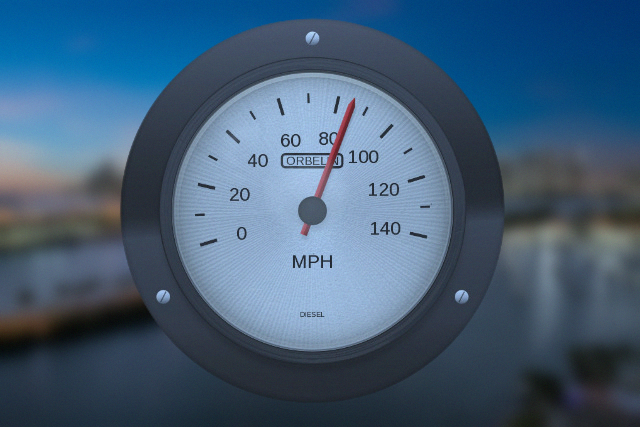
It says 85 mph
